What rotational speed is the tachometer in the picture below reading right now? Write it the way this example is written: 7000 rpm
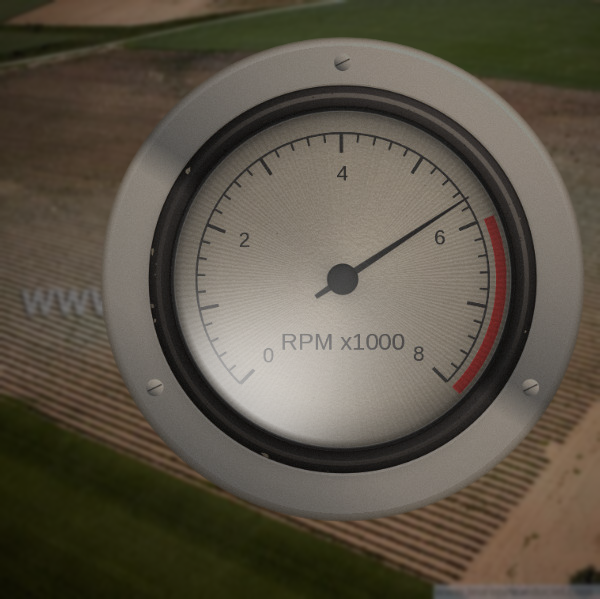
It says 5700 rpm
